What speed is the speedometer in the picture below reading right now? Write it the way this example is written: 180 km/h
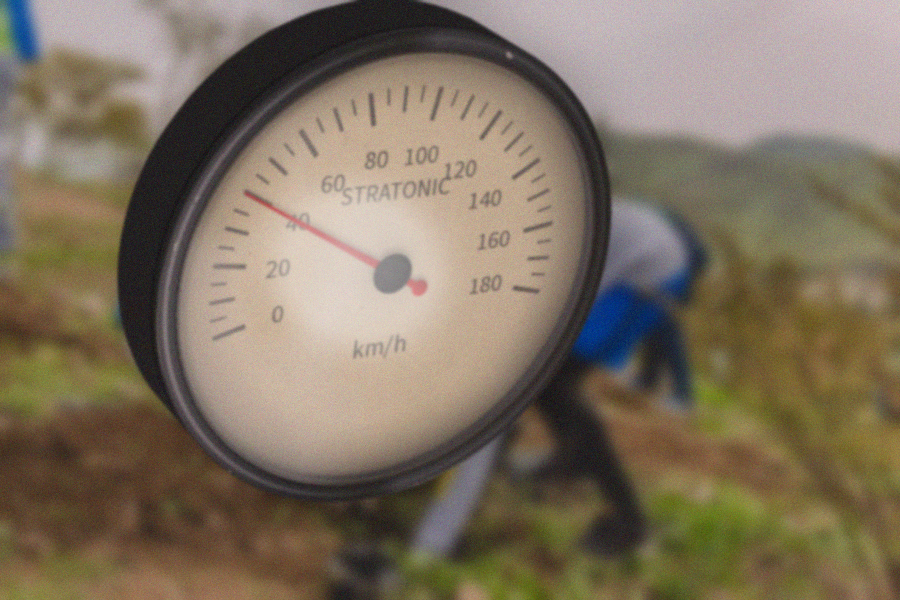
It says 40 km/h
